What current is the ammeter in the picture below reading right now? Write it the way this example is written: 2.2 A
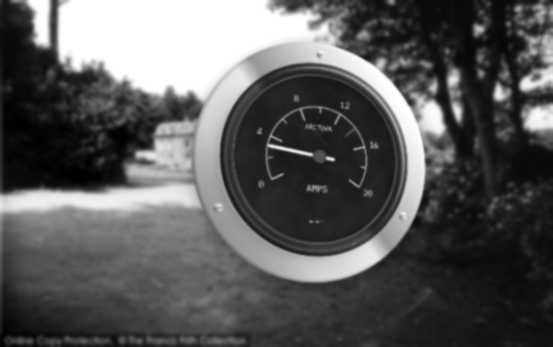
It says 3 A
